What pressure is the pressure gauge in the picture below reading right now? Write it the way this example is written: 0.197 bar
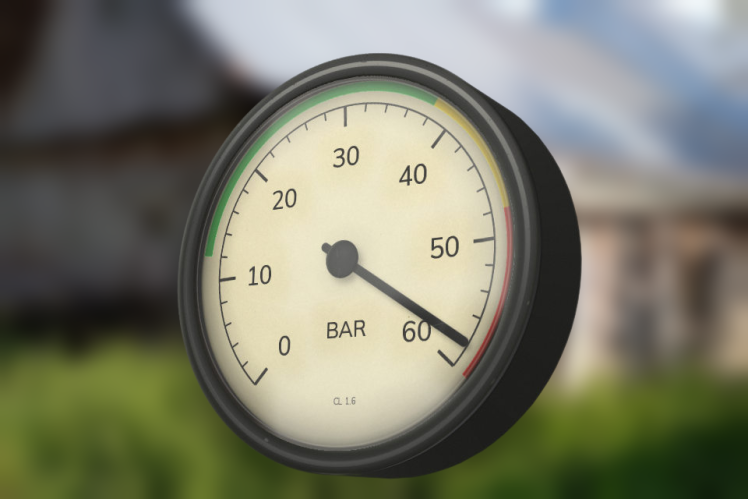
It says 58 bar
